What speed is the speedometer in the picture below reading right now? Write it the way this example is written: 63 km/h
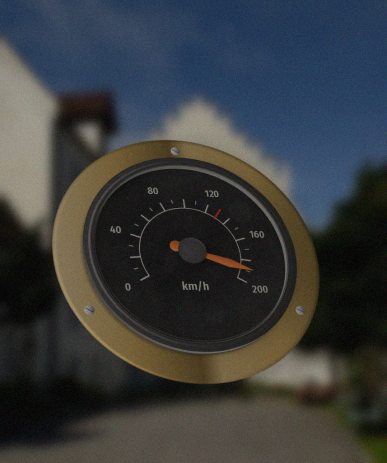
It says 190 km/h
